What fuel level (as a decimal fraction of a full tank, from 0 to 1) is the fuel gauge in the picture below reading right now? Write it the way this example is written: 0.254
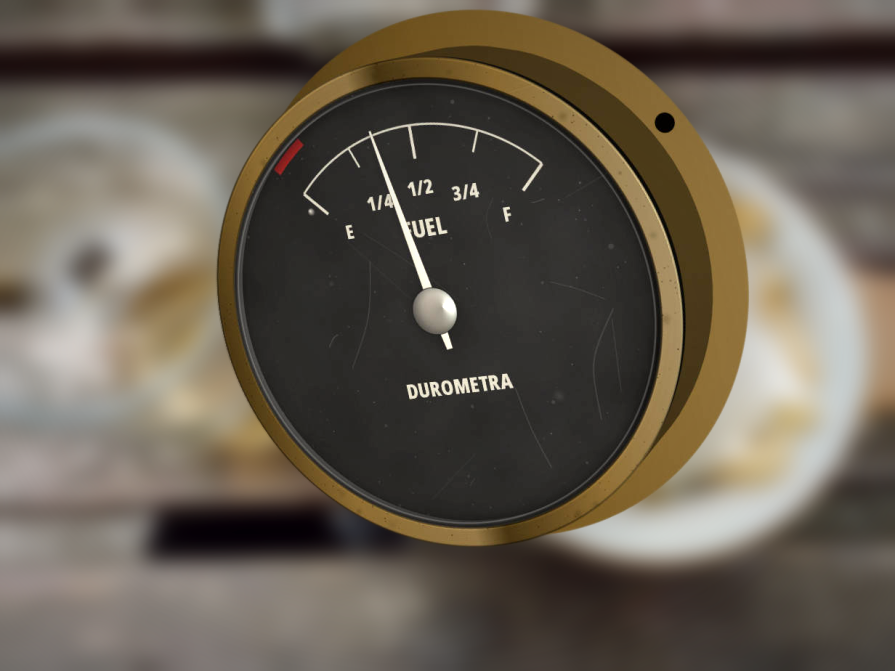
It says 0.375
